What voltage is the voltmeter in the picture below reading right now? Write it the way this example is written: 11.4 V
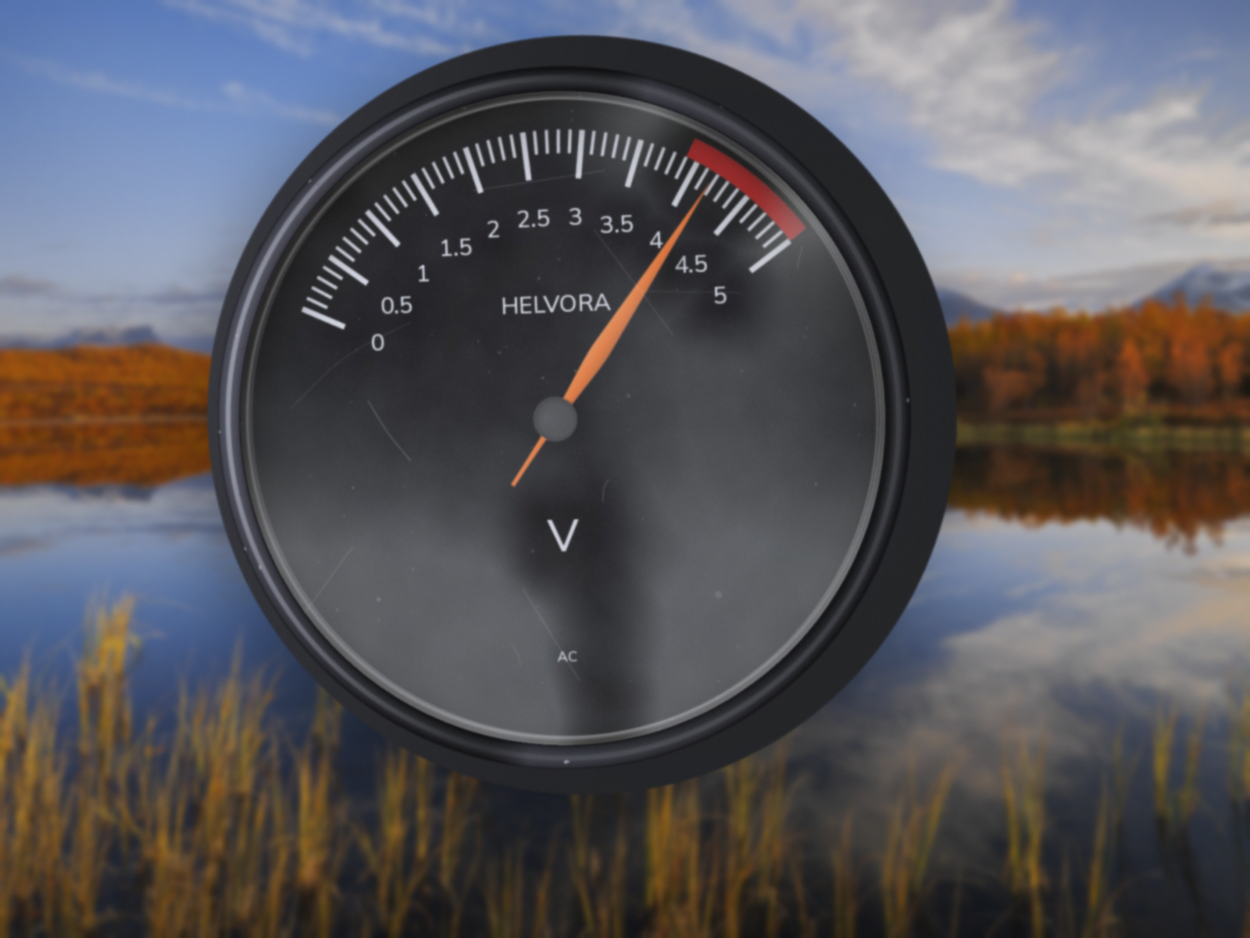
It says 4.2 V
